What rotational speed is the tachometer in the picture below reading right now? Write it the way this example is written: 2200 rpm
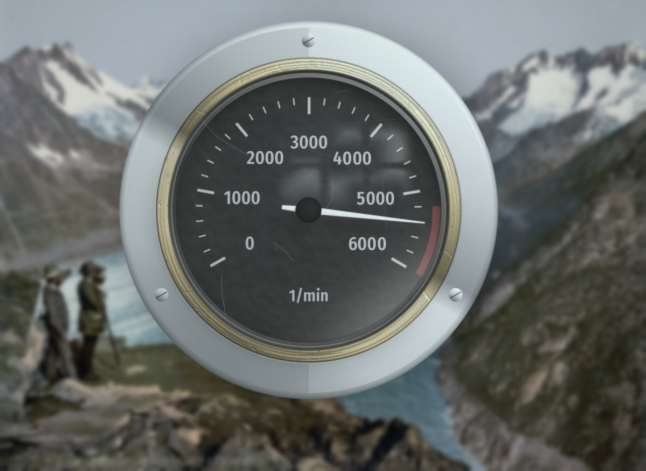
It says 5400 rpm
